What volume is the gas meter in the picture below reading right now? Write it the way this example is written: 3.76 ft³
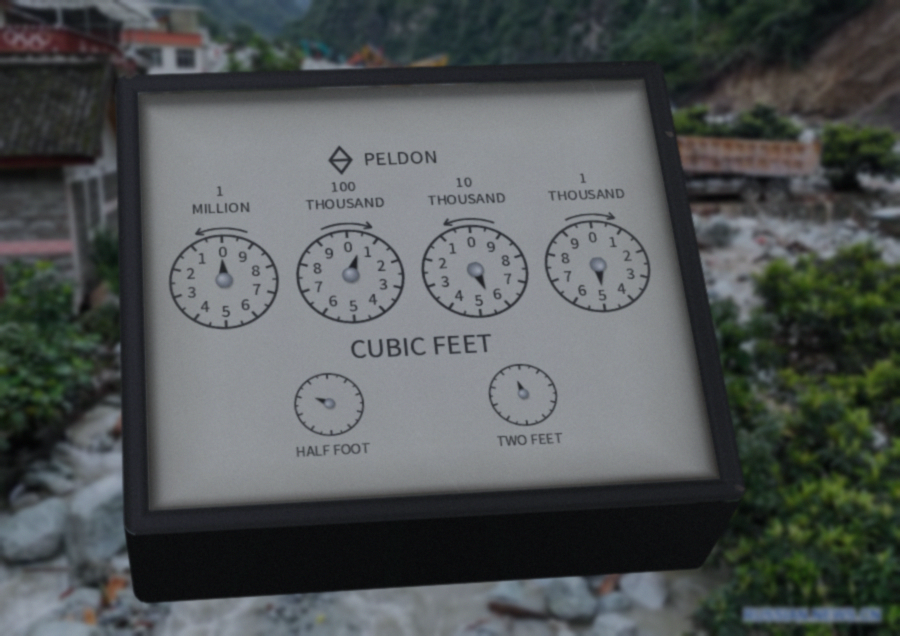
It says 5500 ft³
